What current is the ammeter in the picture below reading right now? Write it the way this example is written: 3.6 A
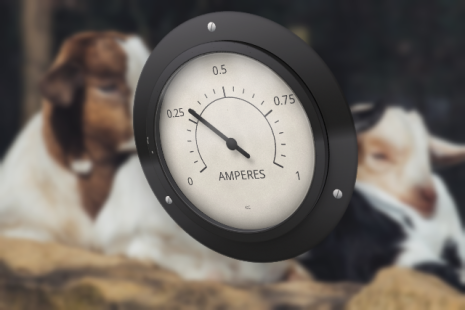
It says 0.3 A
